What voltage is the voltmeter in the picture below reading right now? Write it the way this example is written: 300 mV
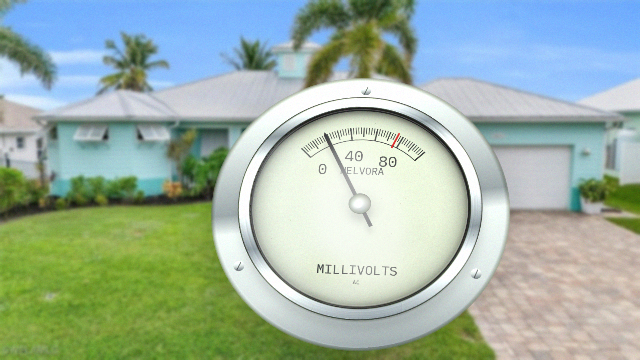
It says 20 mV
